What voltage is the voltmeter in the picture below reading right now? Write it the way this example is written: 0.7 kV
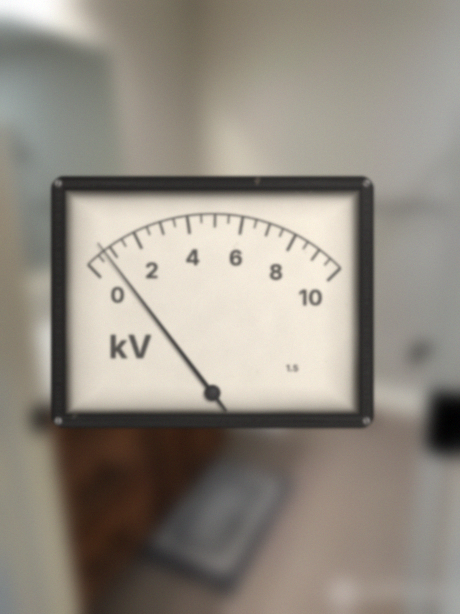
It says 0.75 kV
